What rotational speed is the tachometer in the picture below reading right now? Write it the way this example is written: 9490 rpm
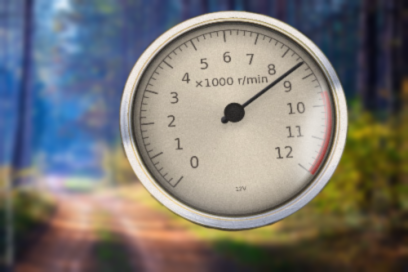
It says 8600 rpm
